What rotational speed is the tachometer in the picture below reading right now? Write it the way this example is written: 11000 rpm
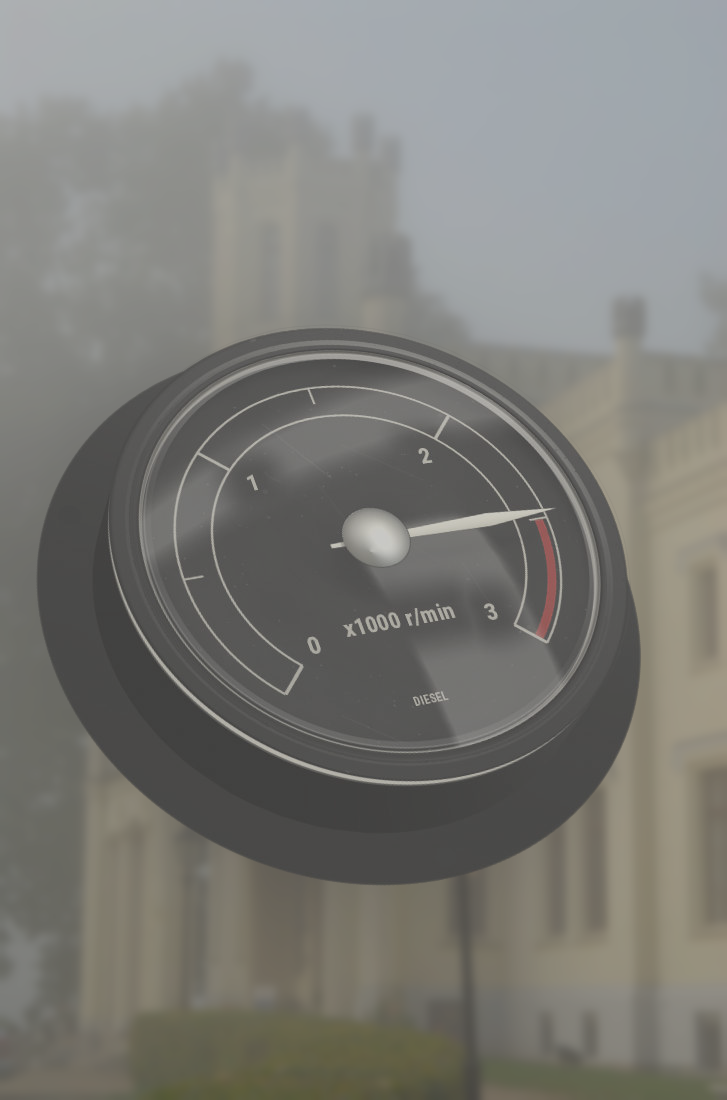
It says 2500 rpm
